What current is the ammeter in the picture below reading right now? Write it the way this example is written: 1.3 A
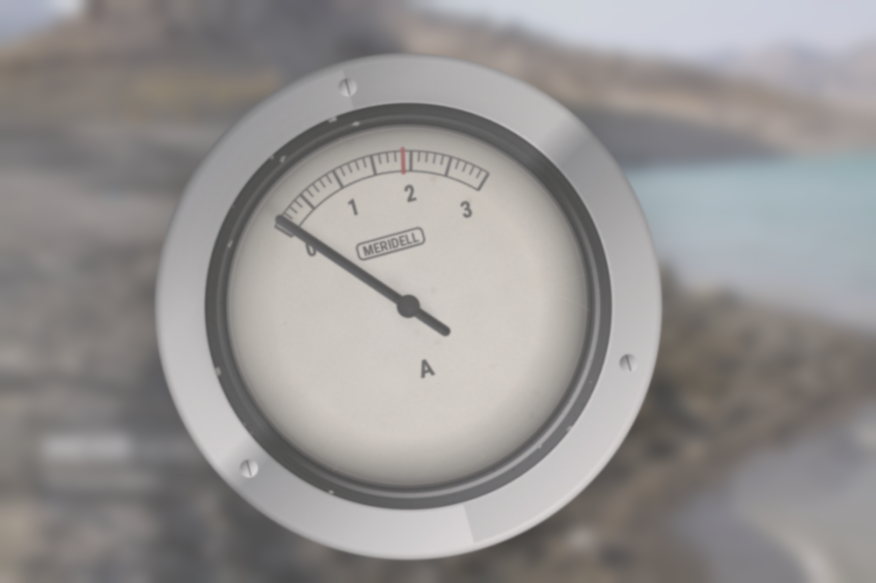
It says 0.1 A
